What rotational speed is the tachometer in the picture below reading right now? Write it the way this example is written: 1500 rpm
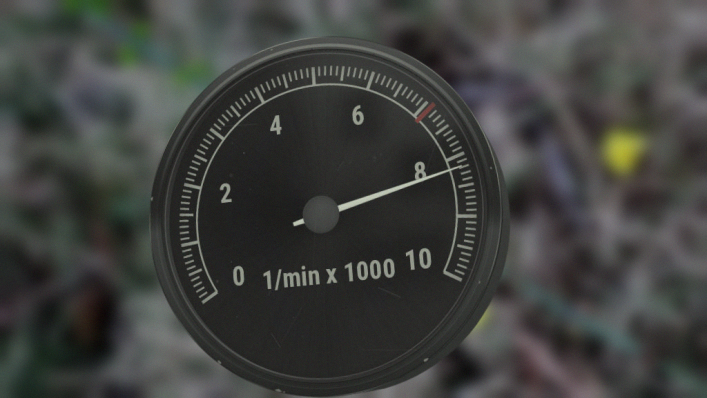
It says 8200 rpm
